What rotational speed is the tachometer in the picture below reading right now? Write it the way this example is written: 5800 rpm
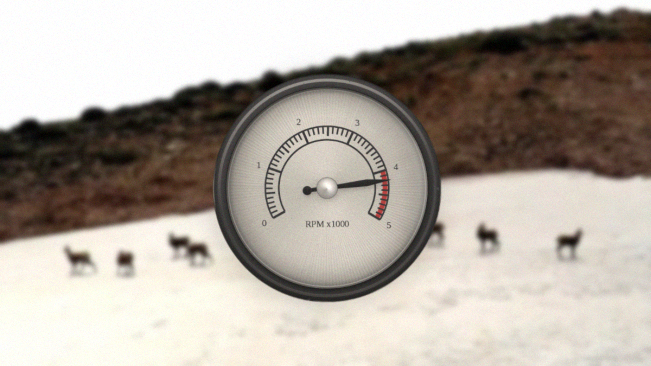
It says 4200 rpm
